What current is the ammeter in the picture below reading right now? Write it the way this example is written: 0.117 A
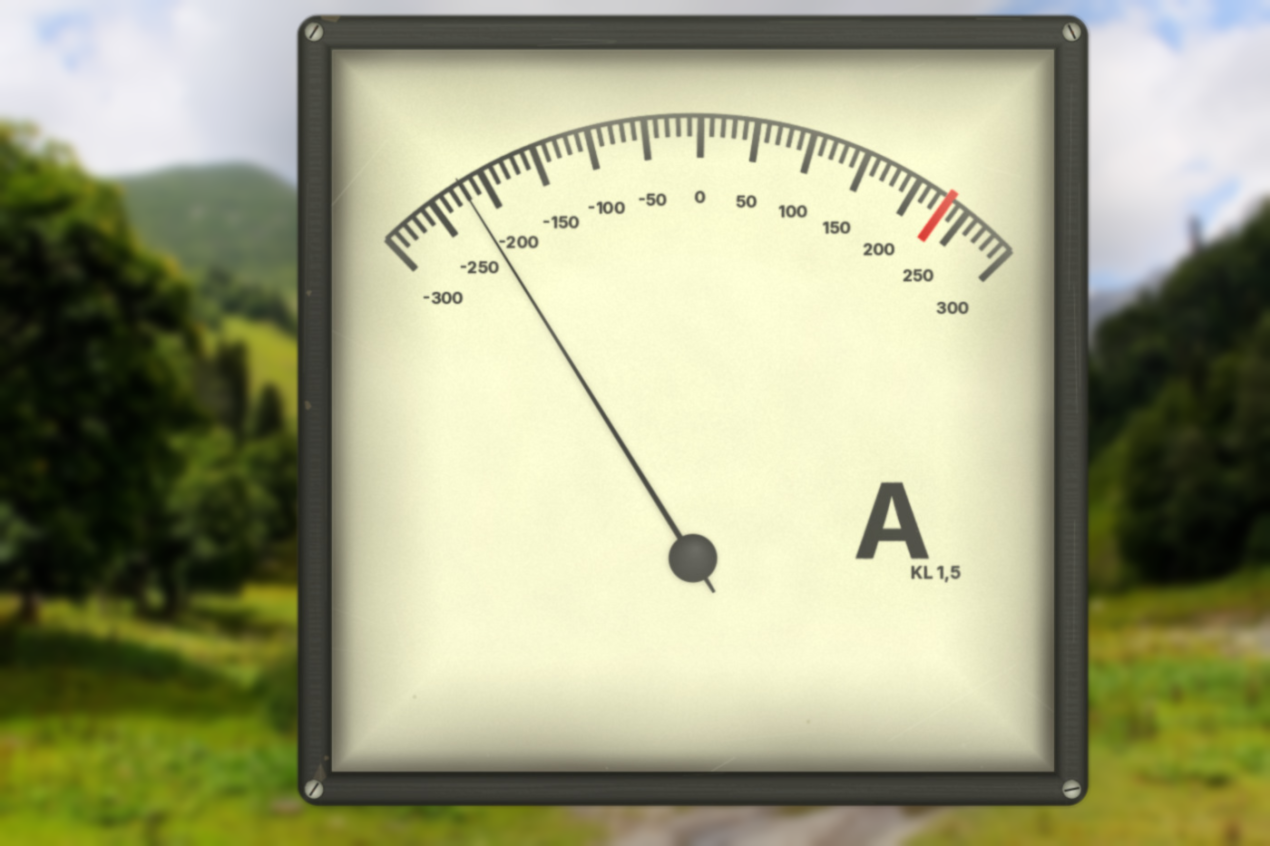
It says -220 A
